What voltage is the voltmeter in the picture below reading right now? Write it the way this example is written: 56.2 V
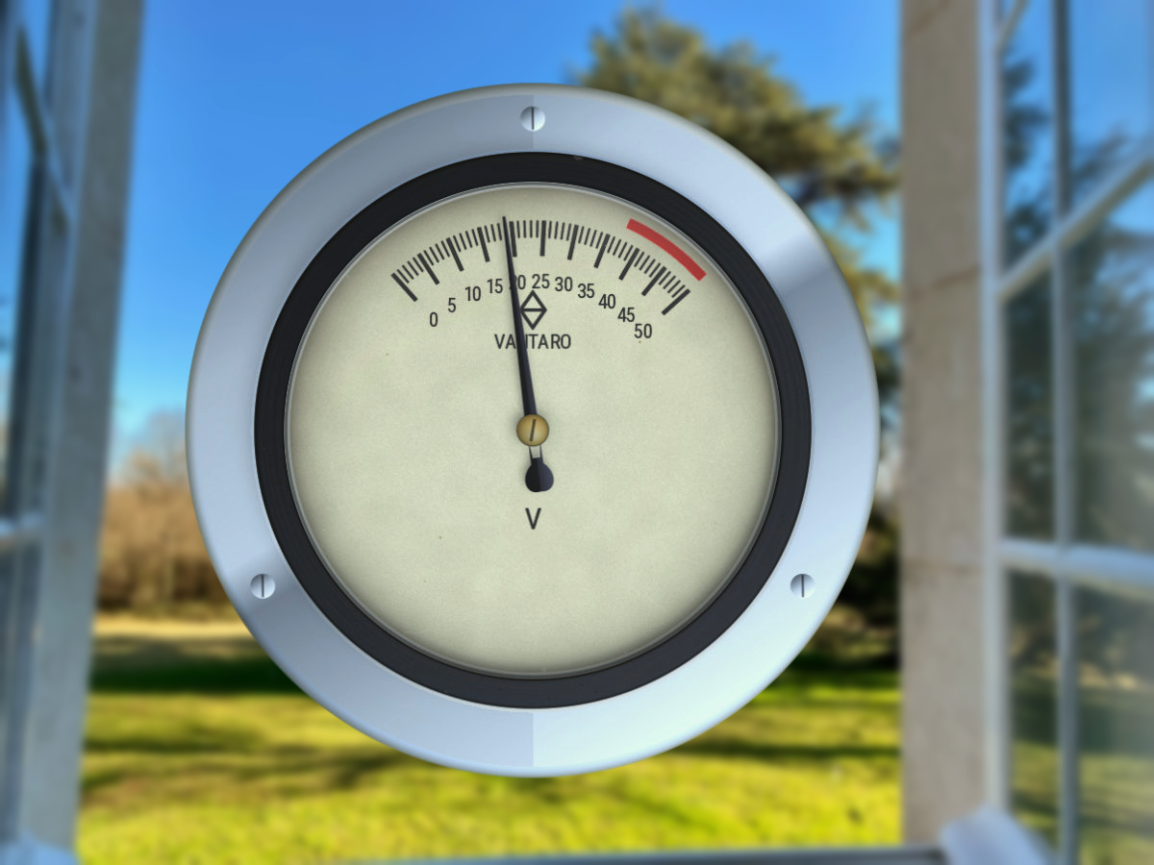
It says 19 V
